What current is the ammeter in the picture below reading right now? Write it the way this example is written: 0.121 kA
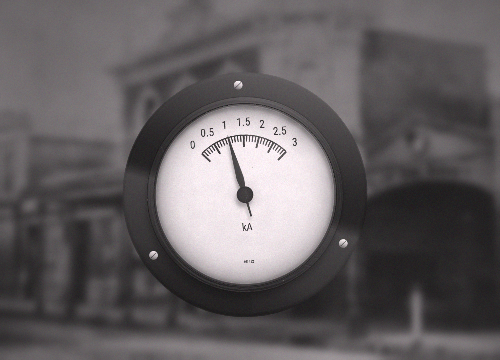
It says 1 kA
